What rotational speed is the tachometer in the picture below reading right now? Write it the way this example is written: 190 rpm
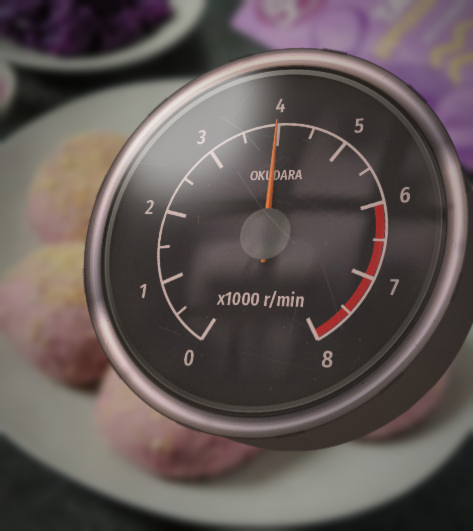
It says 4000 rpm
